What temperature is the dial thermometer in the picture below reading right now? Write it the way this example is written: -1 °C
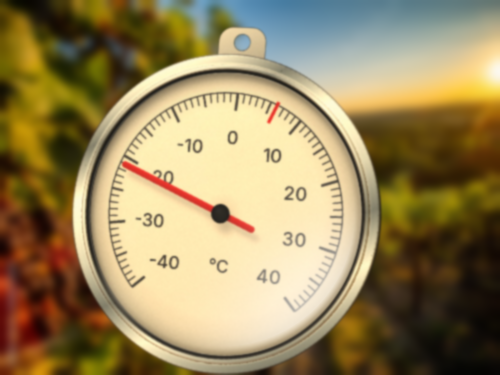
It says -21 °C
